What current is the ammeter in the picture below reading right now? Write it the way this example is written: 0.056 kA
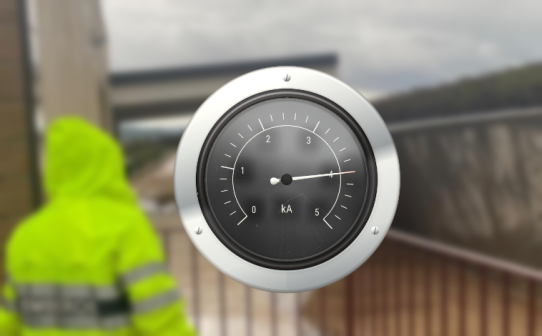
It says 4 kA
